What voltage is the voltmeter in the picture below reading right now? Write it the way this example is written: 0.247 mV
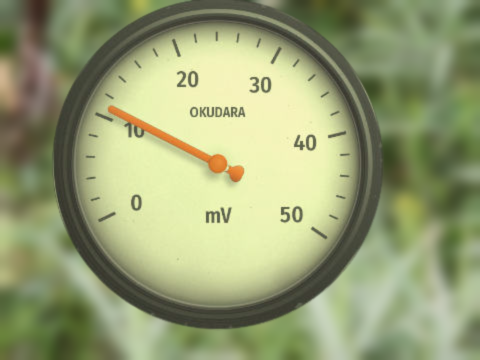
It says 11 mV
